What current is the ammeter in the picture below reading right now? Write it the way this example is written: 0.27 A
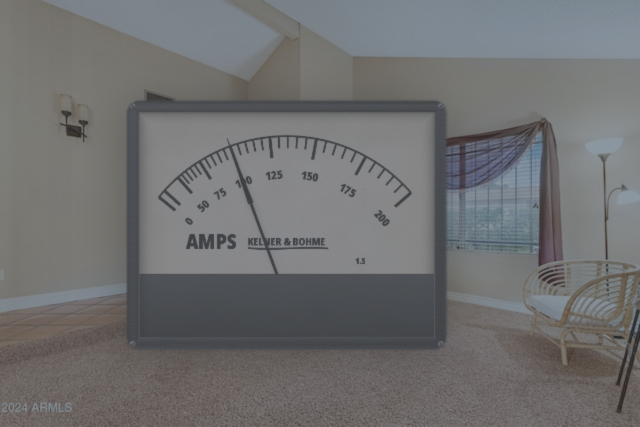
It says 100 A
